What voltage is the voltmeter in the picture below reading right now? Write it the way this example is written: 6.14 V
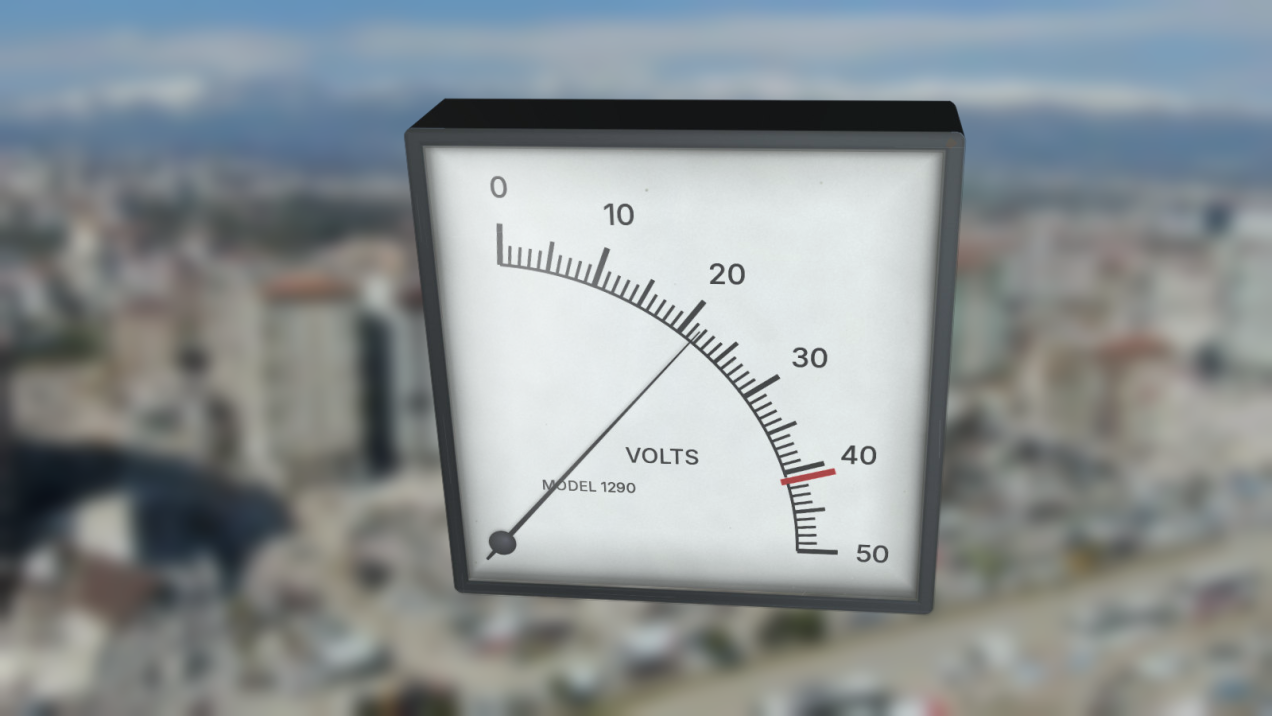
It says 21.5 V
